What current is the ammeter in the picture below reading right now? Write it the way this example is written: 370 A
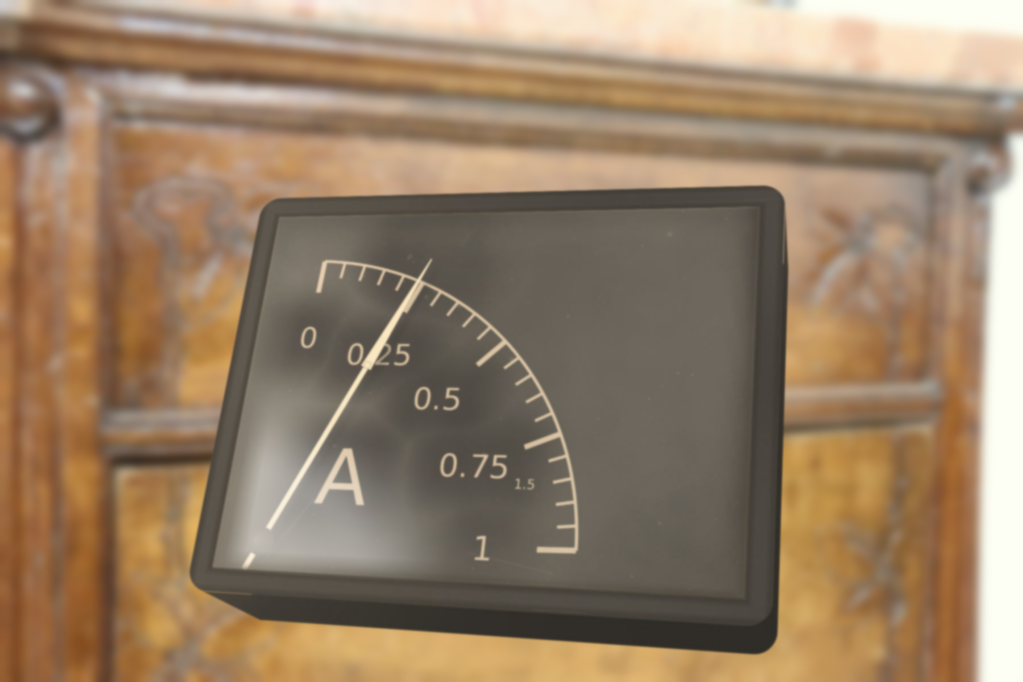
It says 0.25 A
